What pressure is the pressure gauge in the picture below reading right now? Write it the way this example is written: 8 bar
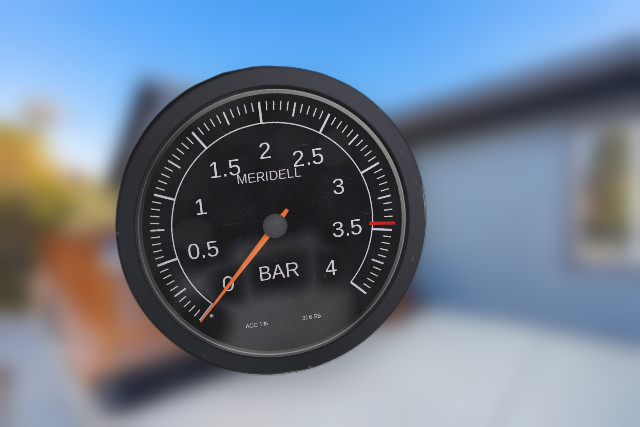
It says 0 bar
